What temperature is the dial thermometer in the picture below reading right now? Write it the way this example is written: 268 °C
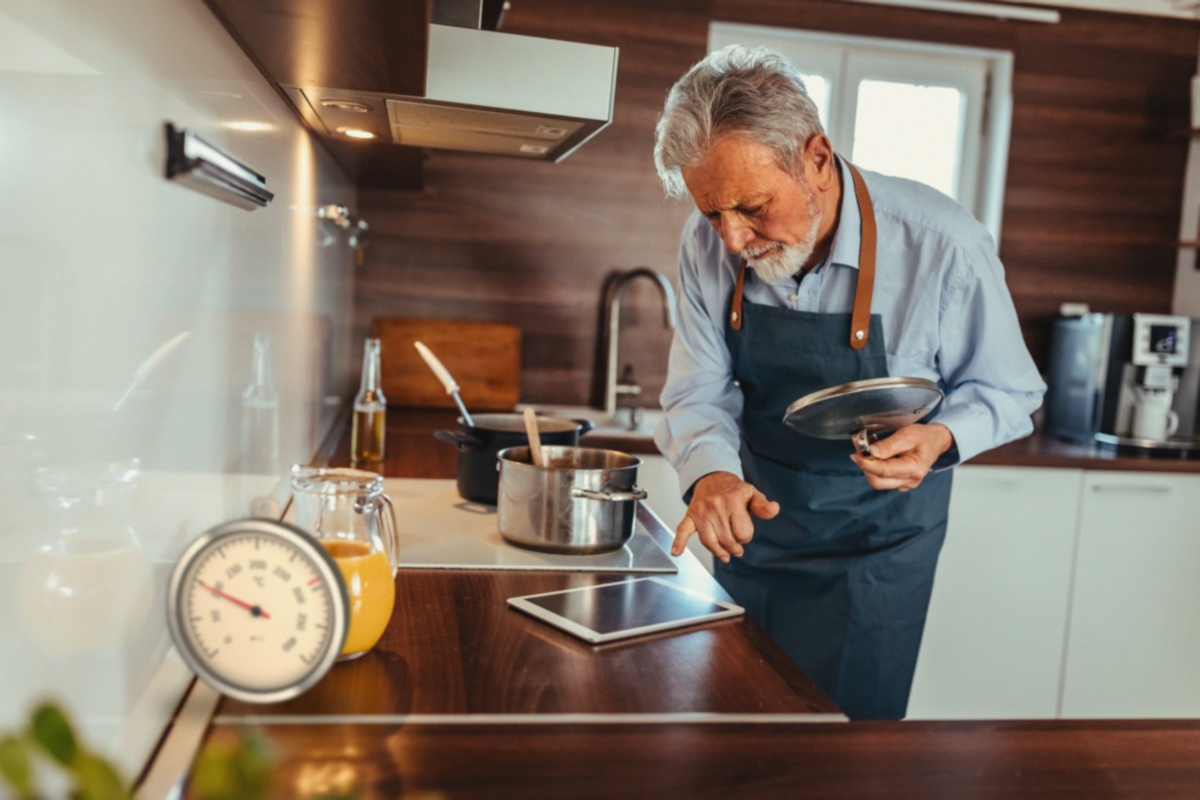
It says 100 °C
